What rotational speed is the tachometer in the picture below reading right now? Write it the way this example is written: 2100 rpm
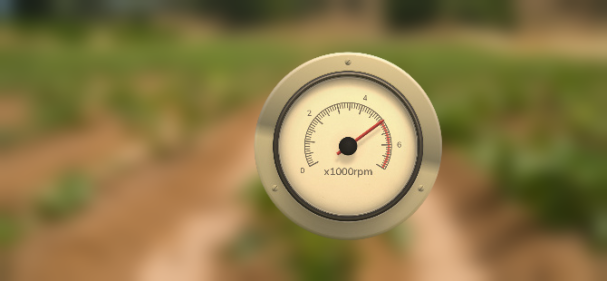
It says 5000 rpm
